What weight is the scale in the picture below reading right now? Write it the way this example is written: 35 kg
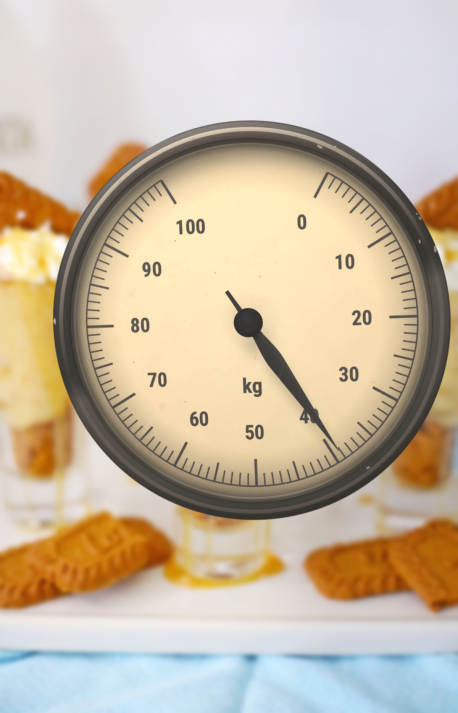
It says 39 kg
